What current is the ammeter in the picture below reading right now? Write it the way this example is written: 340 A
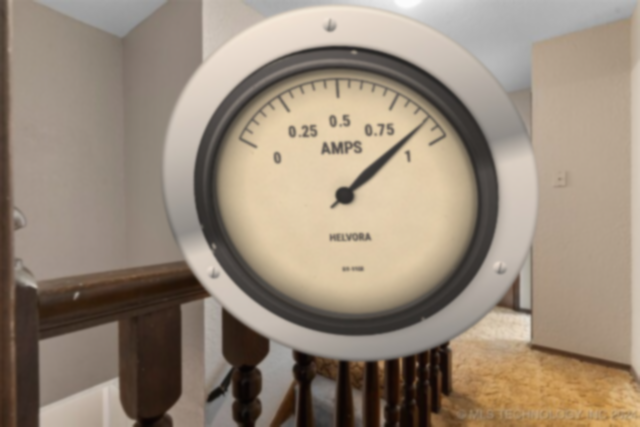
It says 0.9 A
